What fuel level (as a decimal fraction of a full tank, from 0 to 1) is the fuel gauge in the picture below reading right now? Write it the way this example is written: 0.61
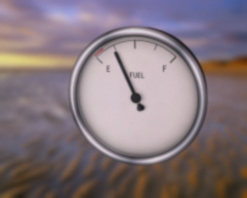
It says 0.25
